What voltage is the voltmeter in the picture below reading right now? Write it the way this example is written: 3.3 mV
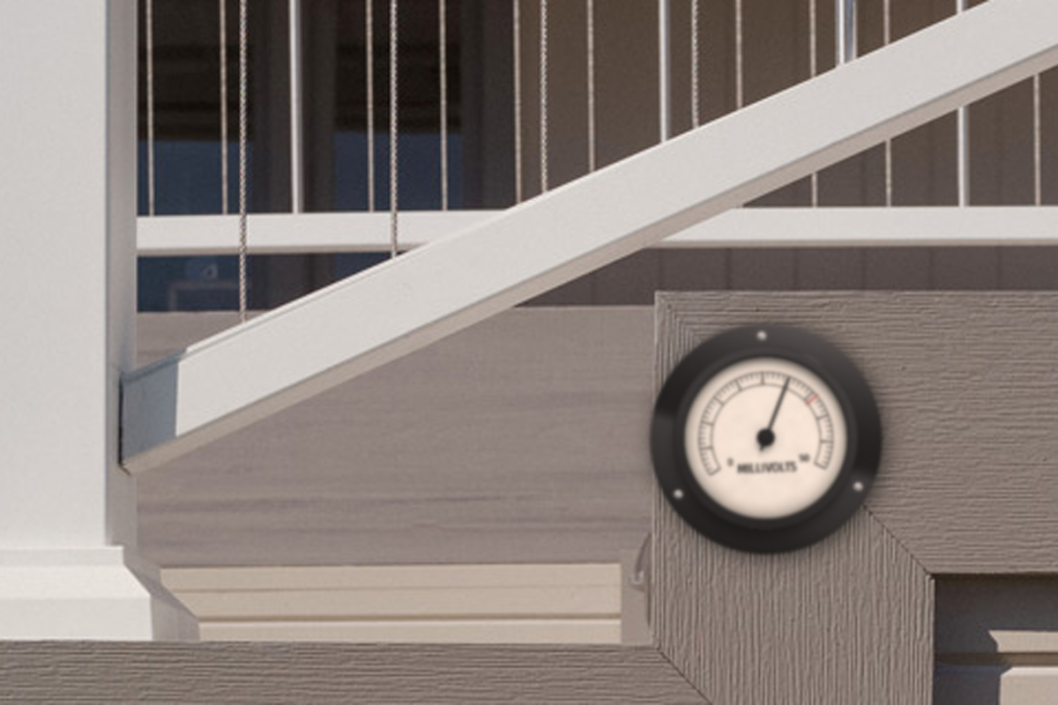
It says 30 mV
